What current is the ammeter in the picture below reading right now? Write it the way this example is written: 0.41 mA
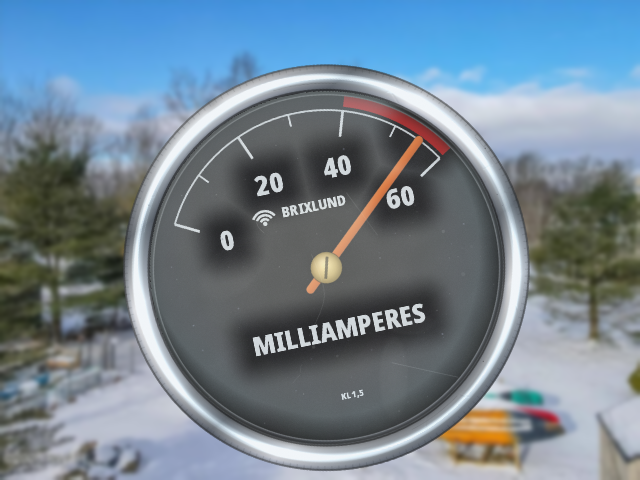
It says 55 mA
